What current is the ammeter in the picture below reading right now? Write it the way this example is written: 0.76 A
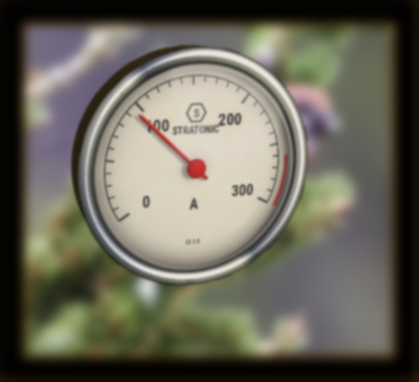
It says 95 A
